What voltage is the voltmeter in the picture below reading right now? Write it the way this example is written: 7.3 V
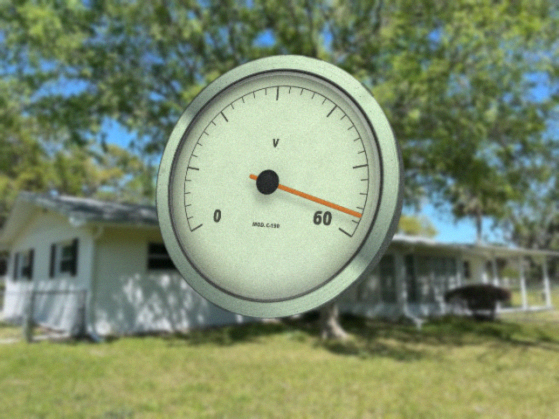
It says 57 V
